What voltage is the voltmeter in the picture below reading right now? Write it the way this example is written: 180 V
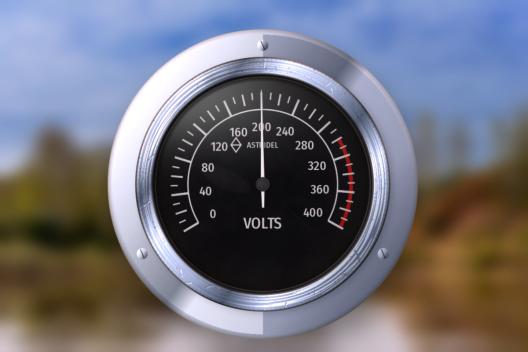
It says 200 V
